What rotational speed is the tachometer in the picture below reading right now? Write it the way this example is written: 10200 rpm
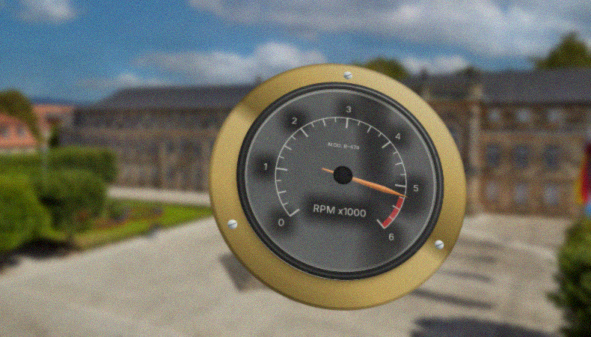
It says 5250 rpm
